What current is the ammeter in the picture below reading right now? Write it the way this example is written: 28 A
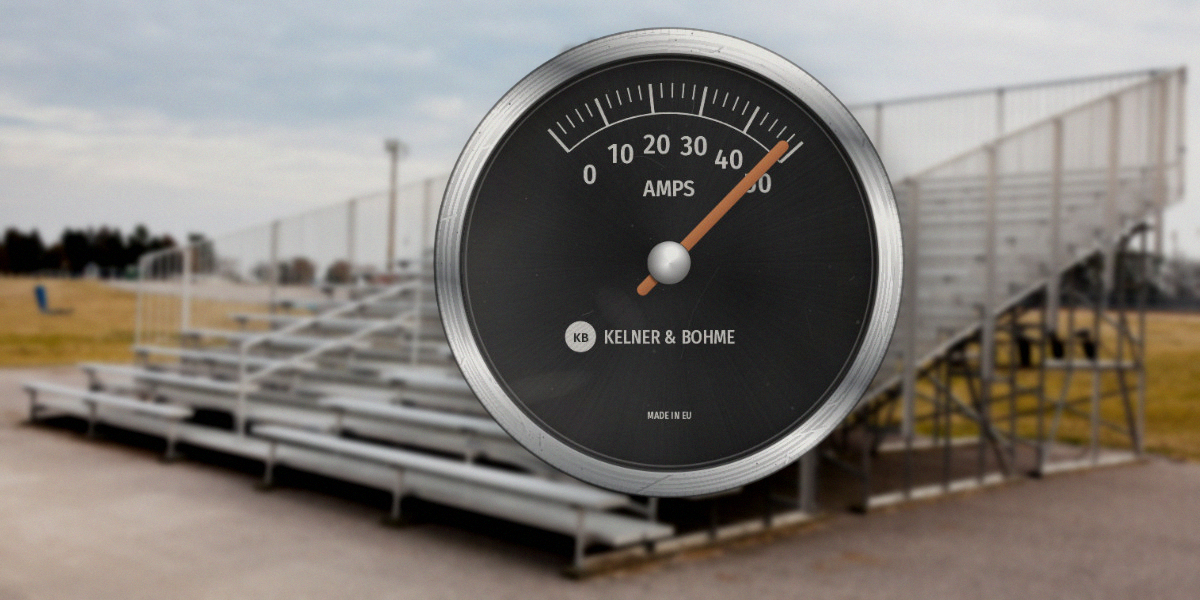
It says 48 A
